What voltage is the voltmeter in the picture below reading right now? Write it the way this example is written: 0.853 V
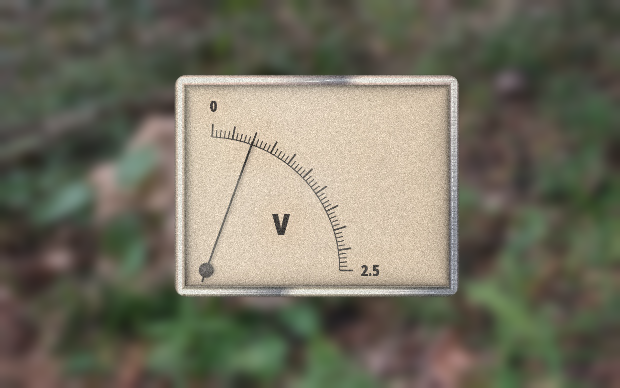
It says 0.5 V
